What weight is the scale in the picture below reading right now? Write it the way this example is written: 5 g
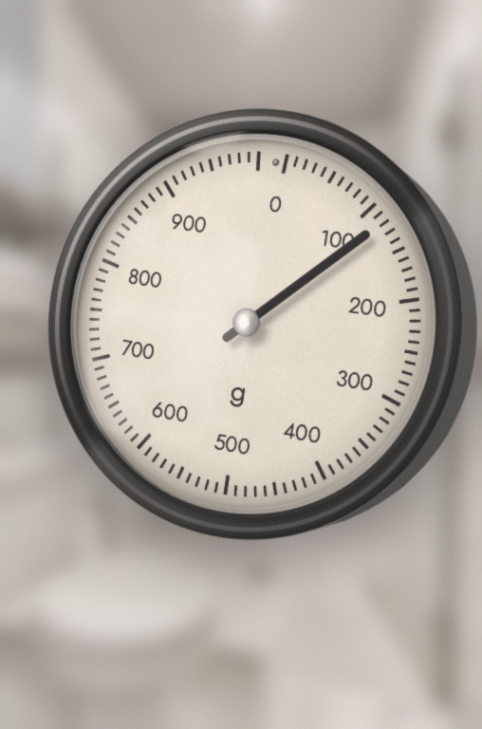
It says 120 g
